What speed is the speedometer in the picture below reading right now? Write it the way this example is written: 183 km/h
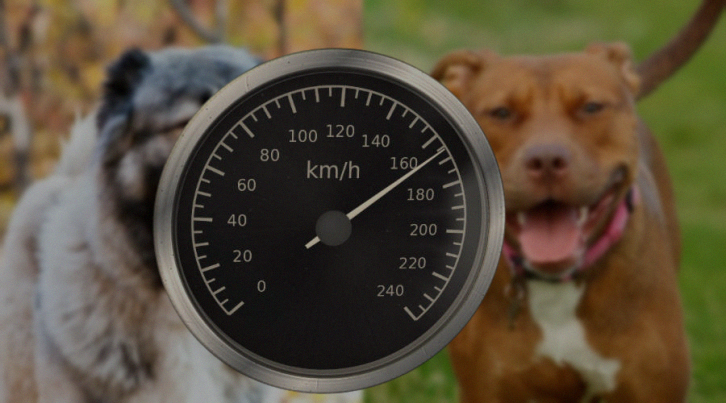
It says 165 km/h
